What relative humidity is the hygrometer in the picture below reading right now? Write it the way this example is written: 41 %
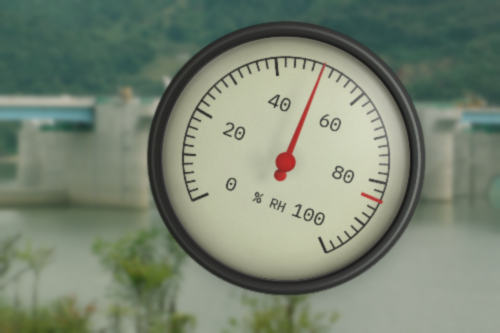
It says 50 %
